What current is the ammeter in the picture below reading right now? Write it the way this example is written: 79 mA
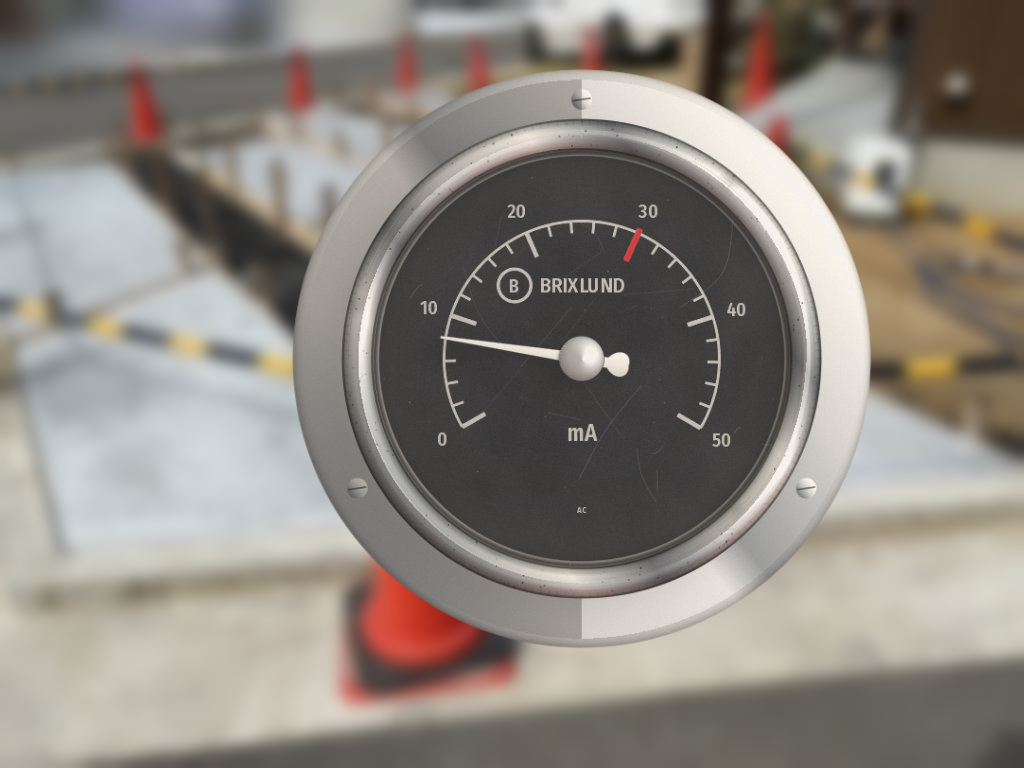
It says 8 mA
